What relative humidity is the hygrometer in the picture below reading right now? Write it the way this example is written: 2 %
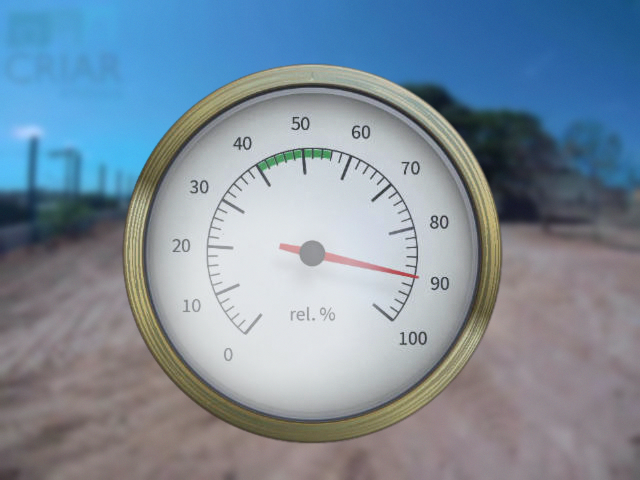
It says 90 %
